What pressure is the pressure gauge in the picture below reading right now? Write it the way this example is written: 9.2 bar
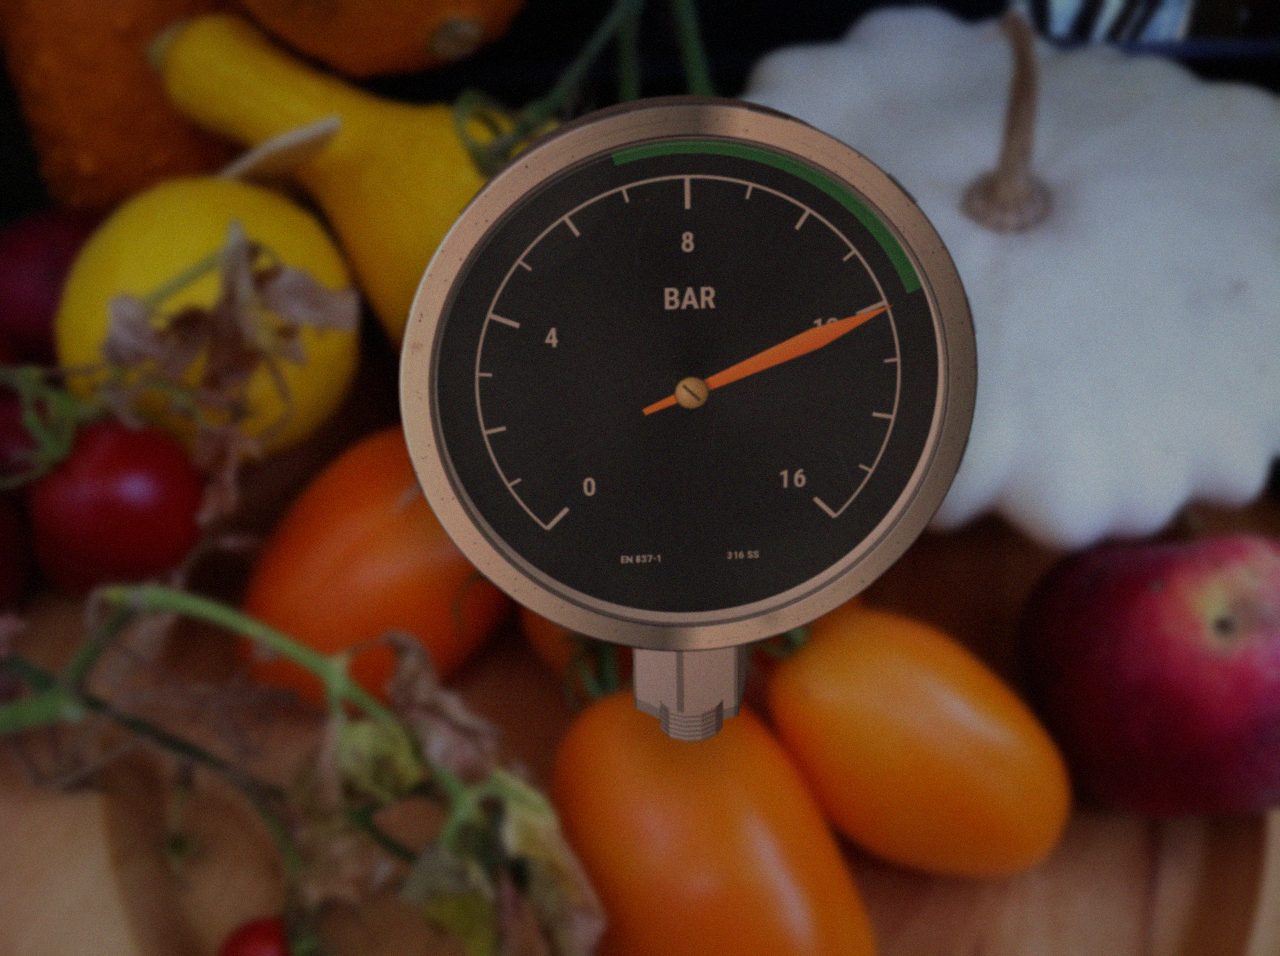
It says 12 bar
